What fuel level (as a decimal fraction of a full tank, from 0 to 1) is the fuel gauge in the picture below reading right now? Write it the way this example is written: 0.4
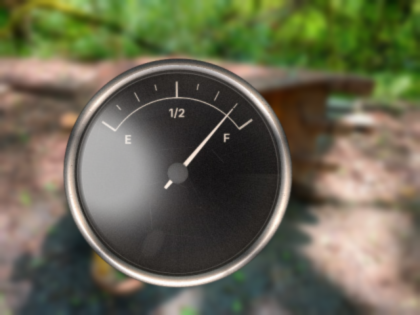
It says 0.875
